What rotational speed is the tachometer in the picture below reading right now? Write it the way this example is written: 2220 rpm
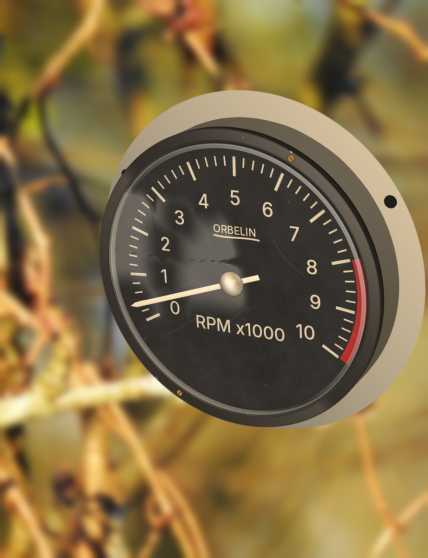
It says 400 rpm
